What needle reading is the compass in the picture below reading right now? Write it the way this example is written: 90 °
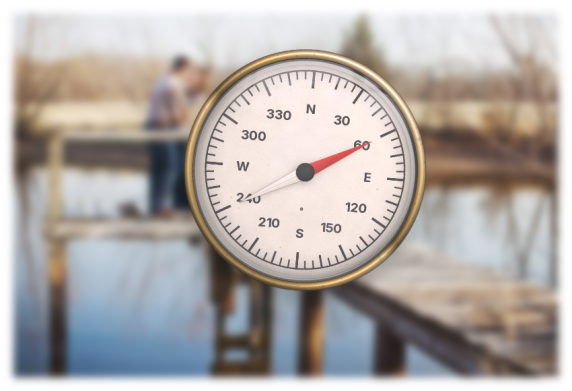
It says 60 °
